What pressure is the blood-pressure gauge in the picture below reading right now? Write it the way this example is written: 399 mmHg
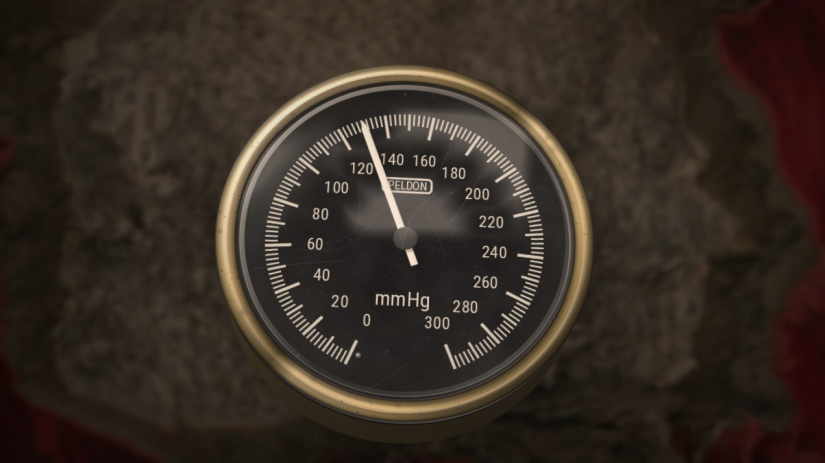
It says 130 mmHg
